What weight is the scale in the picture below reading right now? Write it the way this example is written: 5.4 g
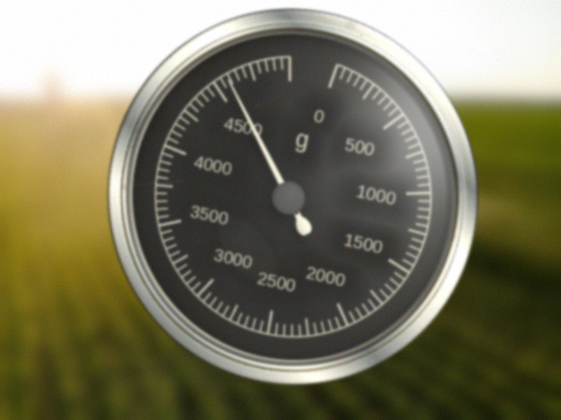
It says 4600 g
